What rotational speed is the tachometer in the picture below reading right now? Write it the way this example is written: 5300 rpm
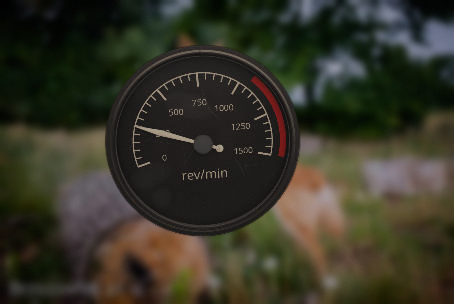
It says 250 rpm
